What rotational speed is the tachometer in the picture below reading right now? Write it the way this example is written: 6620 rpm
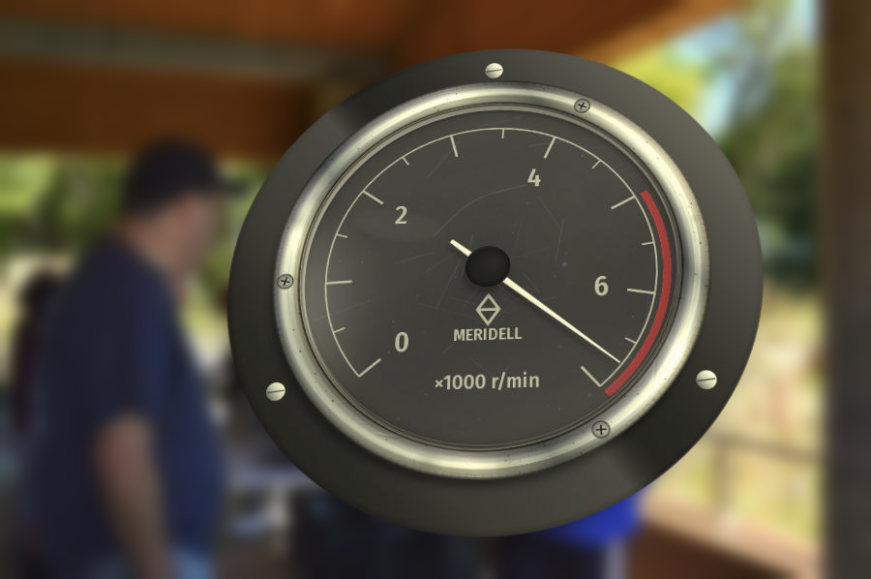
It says 6750 rpm
